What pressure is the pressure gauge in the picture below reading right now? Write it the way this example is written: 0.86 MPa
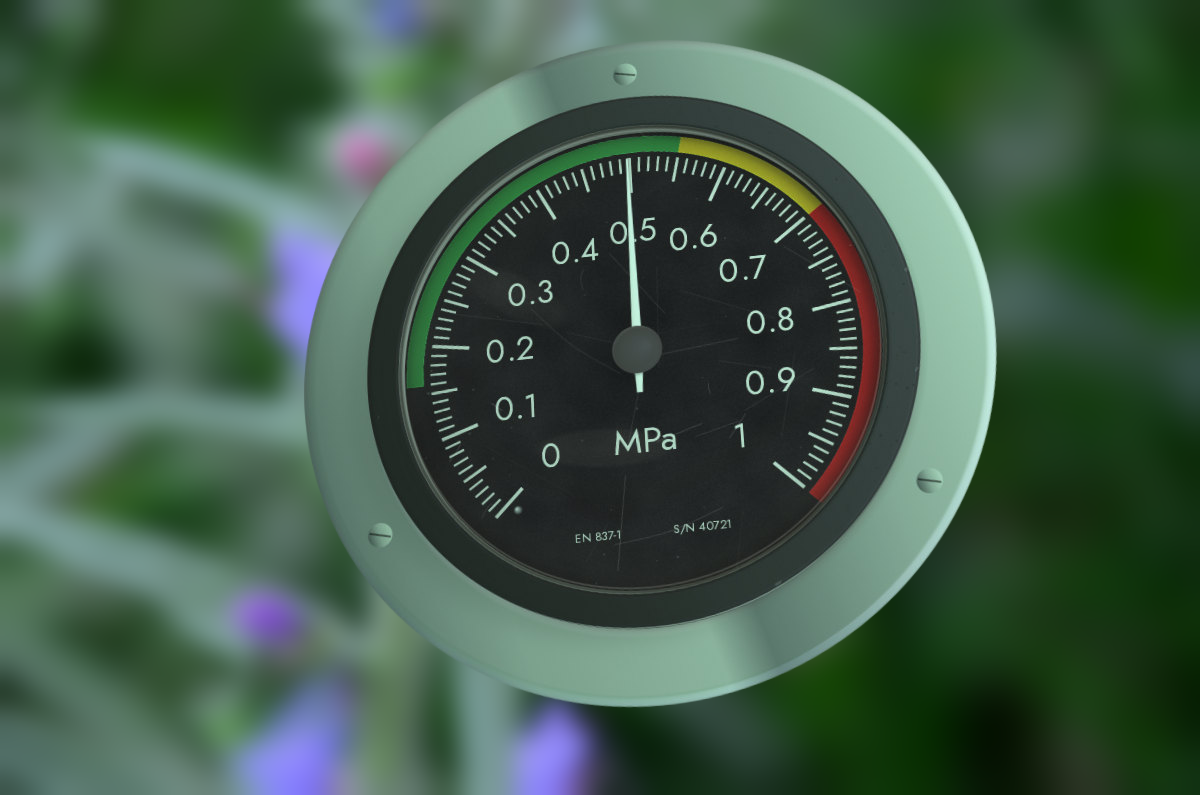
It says 0.5 MPa
